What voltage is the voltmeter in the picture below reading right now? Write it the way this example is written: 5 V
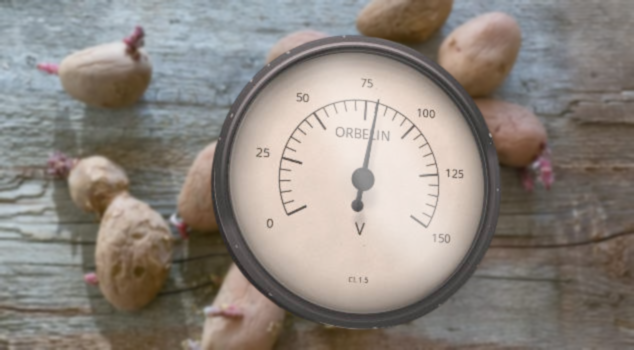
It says 80 V
